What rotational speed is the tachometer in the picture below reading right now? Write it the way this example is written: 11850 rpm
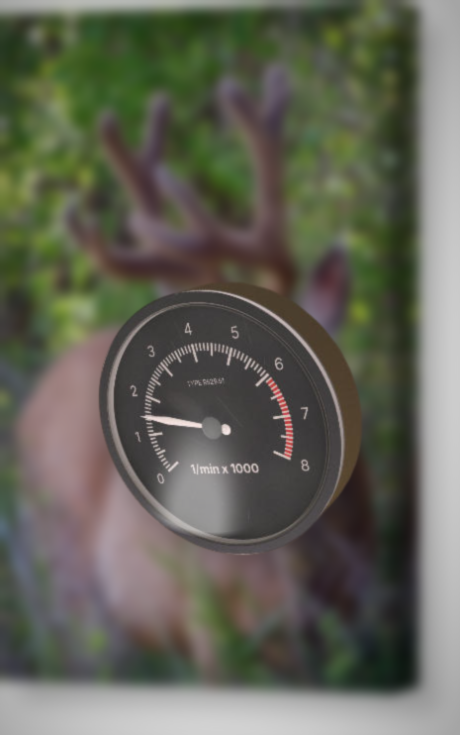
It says 1500 rpm
